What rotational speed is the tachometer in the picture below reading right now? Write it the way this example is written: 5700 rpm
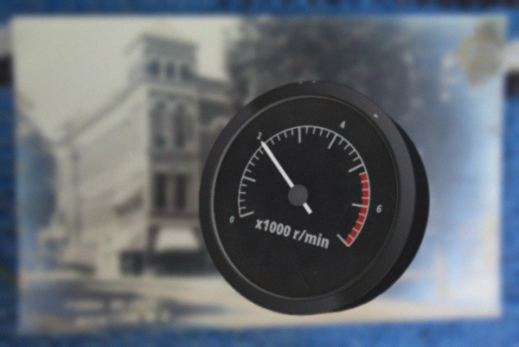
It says 2000 rpm
